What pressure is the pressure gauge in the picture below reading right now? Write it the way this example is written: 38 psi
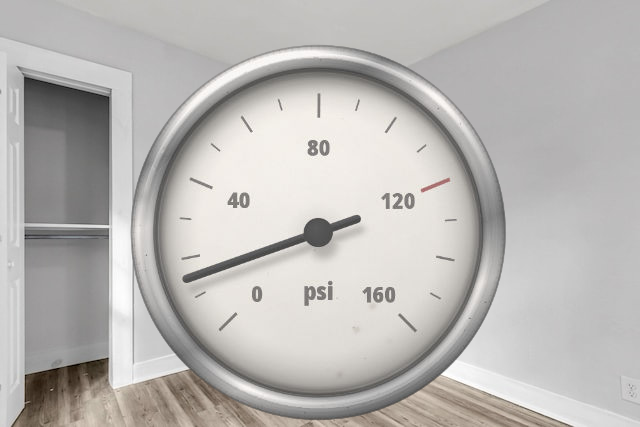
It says 15 psi
